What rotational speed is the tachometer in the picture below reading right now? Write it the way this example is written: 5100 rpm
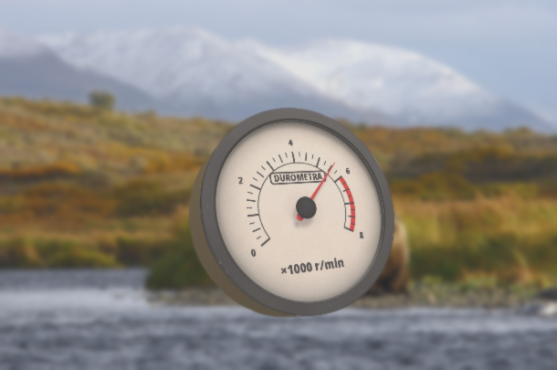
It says 5500 rpm
